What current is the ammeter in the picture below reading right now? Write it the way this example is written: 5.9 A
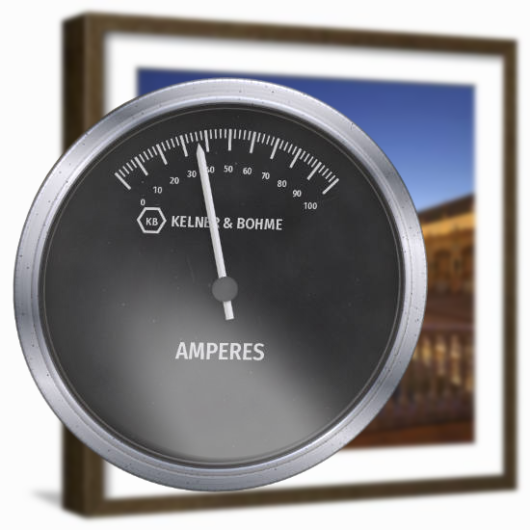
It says 36 A
